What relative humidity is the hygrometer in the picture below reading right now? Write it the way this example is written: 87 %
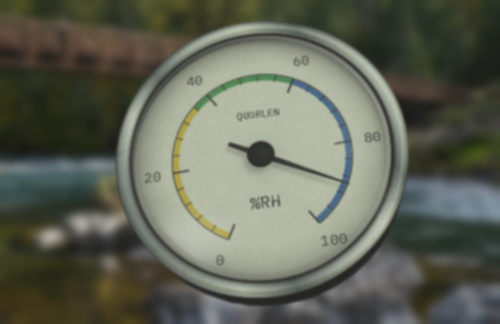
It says 90 %
